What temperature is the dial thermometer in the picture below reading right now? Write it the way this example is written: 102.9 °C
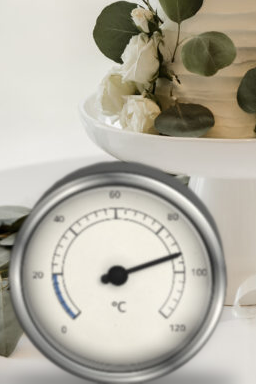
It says 92 °C
